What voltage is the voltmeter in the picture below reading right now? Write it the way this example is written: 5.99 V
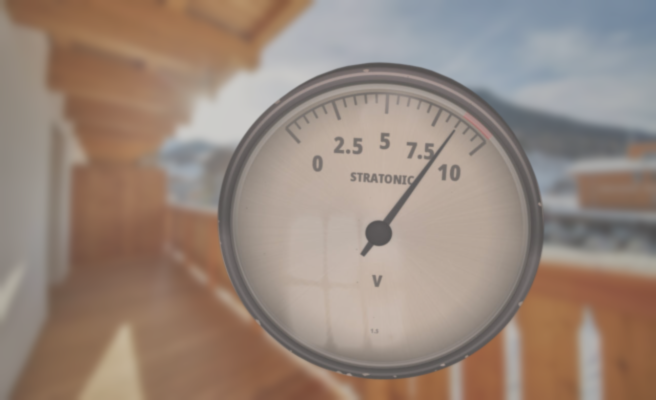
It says 8.5 V
